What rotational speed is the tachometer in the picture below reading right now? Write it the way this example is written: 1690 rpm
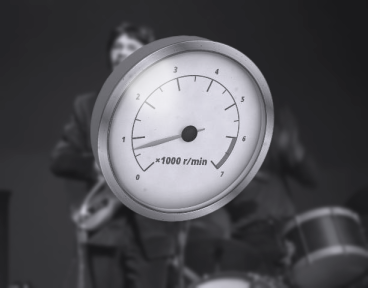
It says 750 rpm
